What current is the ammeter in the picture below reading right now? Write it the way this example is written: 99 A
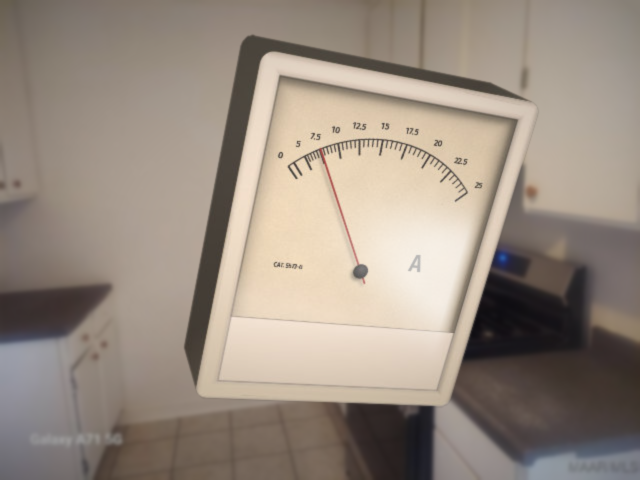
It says 7.5 A
